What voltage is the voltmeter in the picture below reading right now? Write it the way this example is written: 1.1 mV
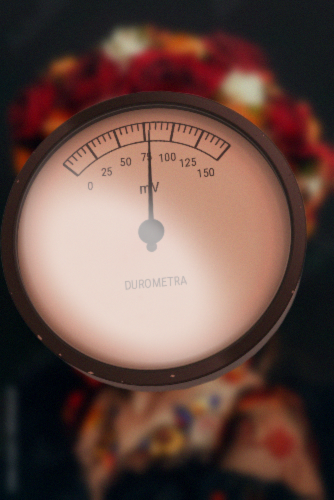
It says 80 mV
